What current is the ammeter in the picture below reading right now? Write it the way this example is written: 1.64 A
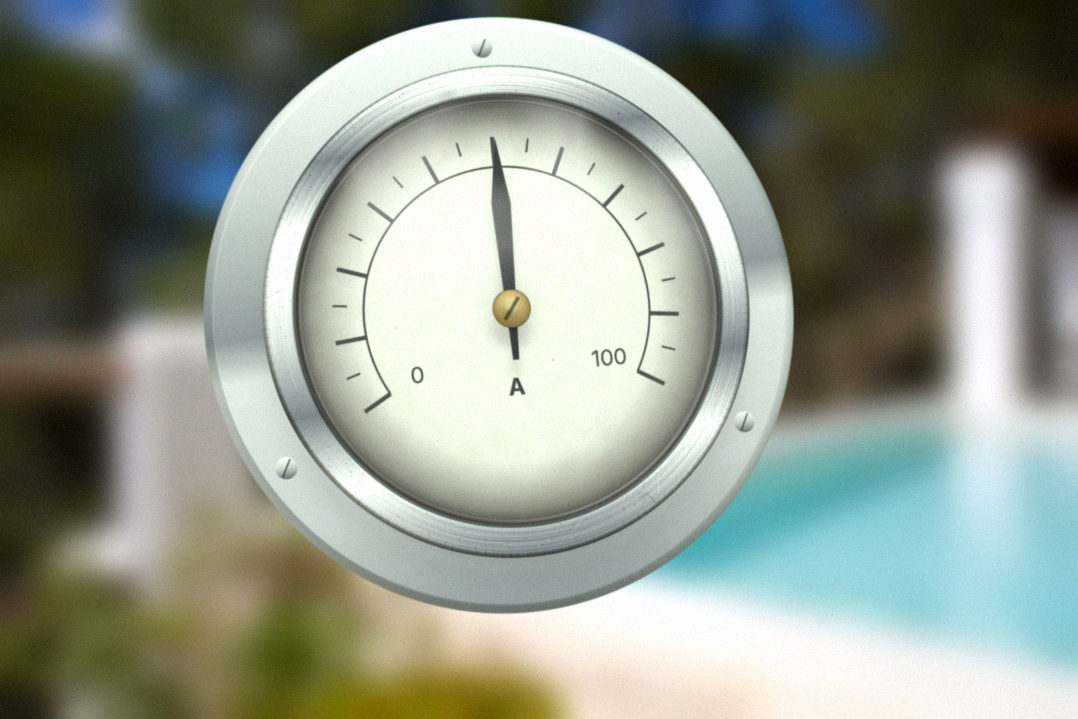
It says 50 A
